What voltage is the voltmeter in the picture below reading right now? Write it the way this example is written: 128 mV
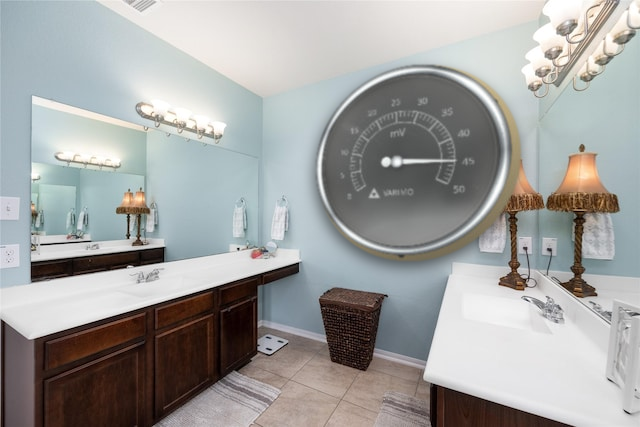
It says 45 mV
